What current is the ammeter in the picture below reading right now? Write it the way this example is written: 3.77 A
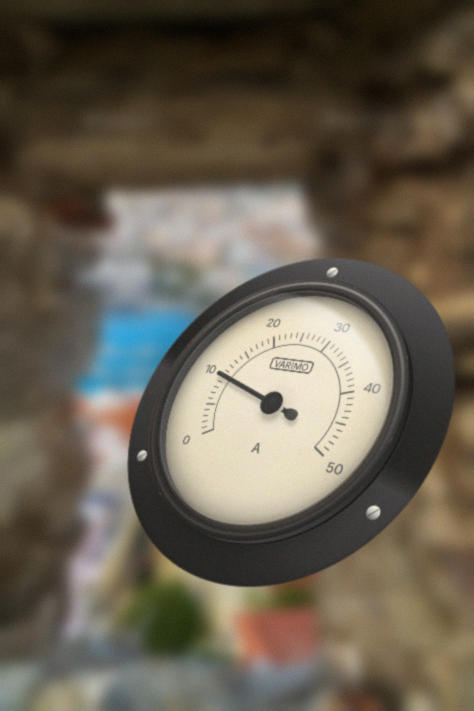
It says 10 A
